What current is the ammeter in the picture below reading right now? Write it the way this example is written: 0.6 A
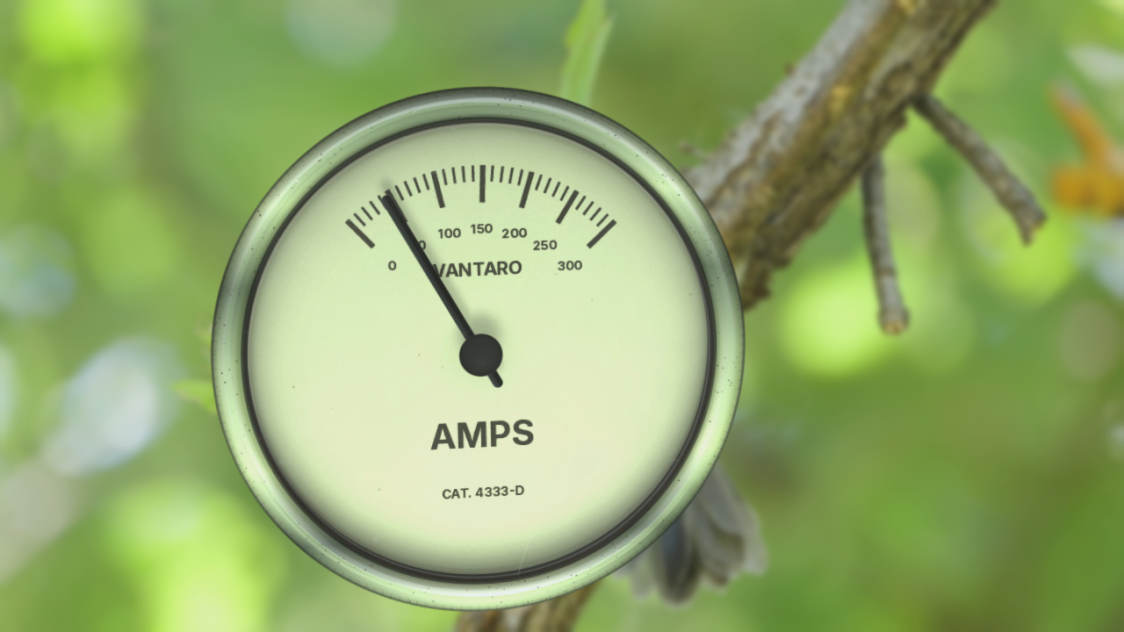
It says 45 A
